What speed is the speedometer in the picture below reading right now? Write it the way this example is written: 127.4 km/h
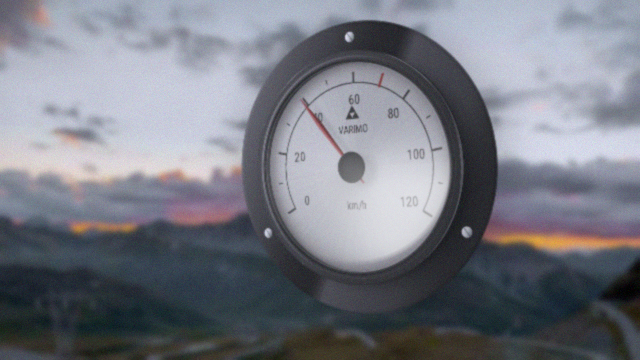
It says 40 km/h
